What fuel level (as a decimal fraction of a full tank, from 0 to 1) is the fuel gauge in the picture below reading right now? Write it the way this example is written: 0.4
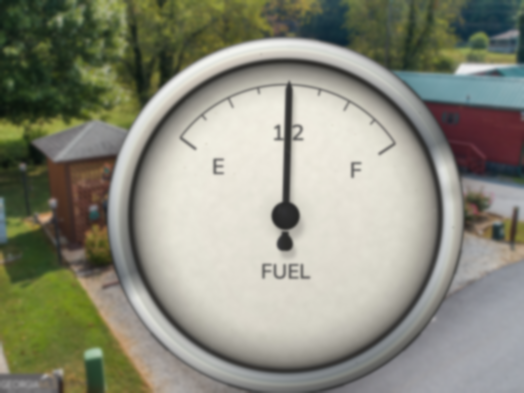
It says 0.5
